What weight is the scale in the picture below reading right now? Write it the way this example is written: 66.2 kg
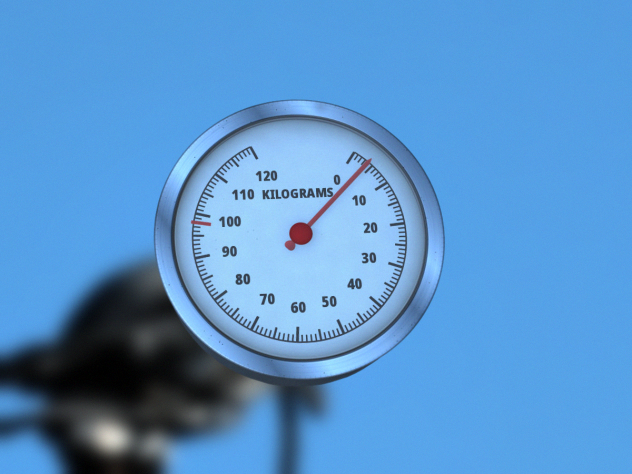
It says 4 kg
